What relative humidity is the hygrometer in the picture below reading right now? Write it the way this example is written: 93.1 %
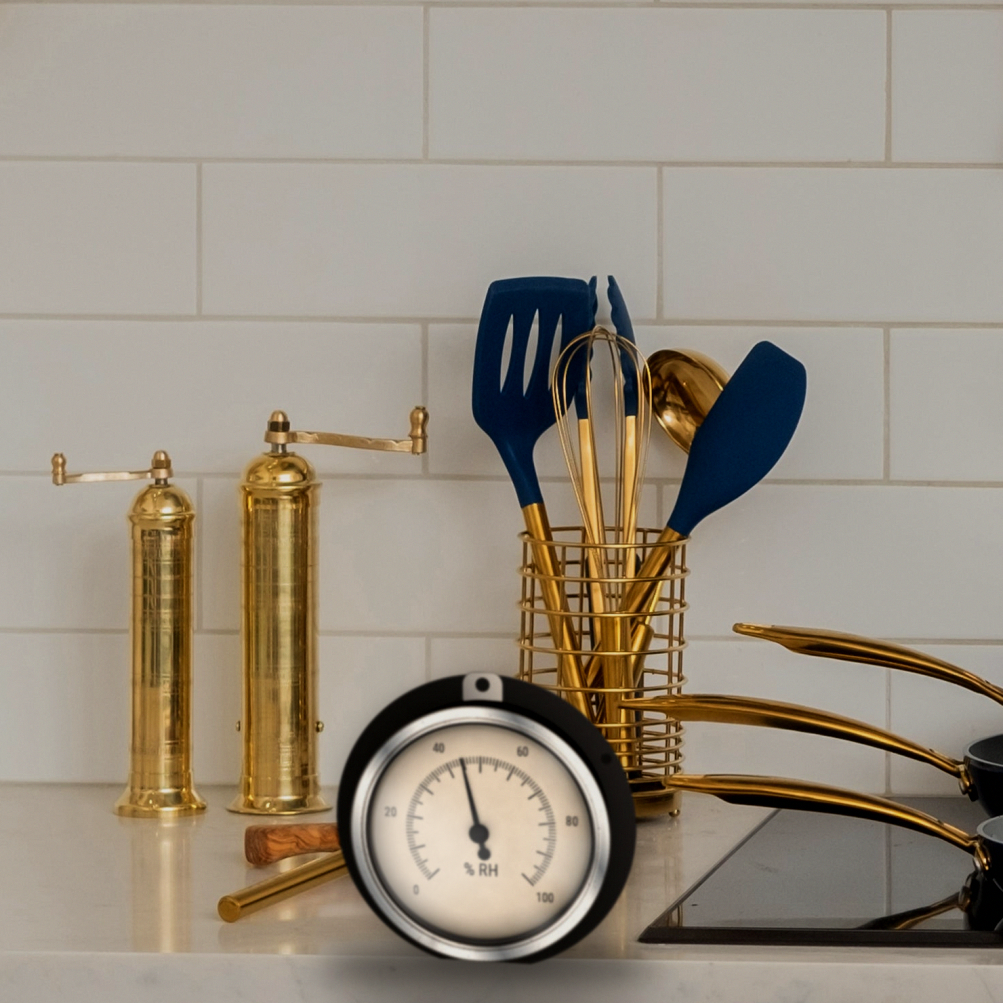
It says 45 %
